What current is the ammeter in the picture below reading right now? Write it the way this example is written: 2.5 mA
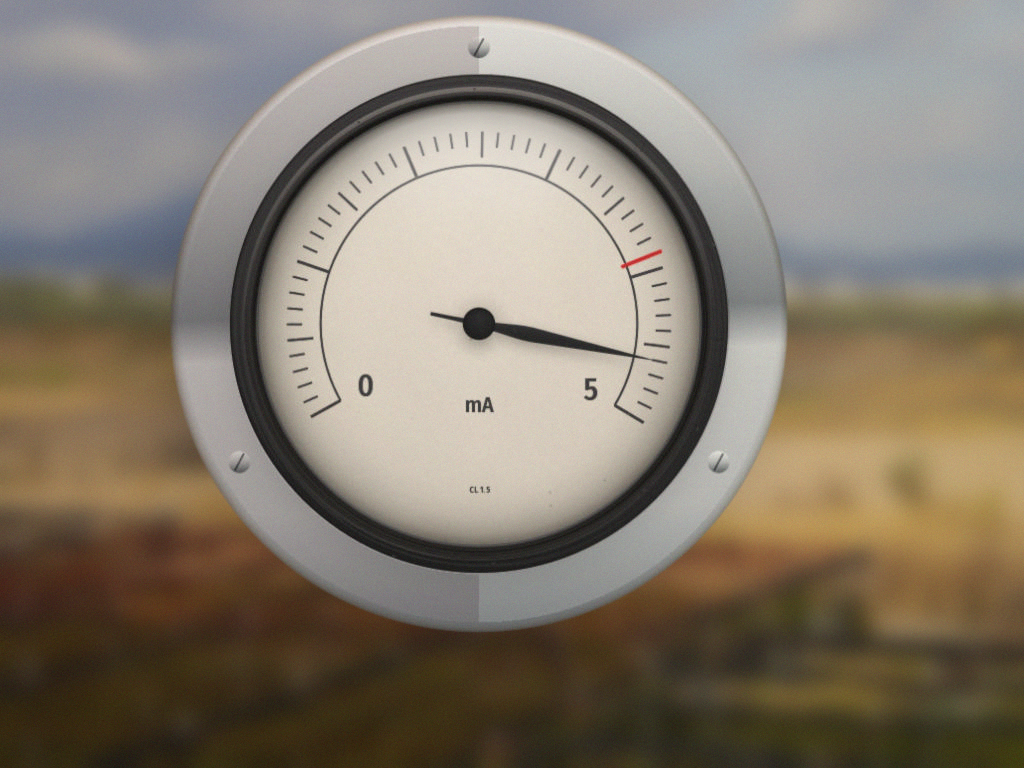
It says 4.6 mA
